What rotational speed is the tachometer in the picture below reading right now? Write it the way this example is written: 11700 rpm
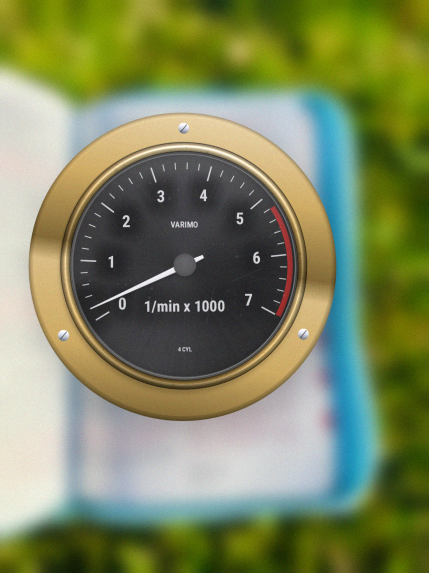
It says 200 rpm
